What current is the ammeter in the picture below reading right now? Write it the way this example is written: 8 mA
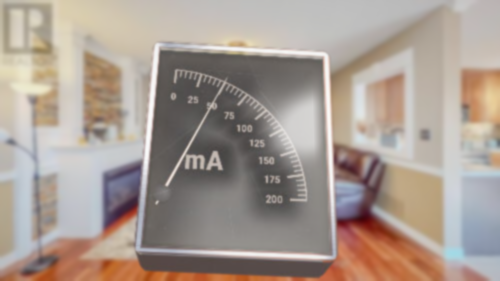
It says 50 mA
